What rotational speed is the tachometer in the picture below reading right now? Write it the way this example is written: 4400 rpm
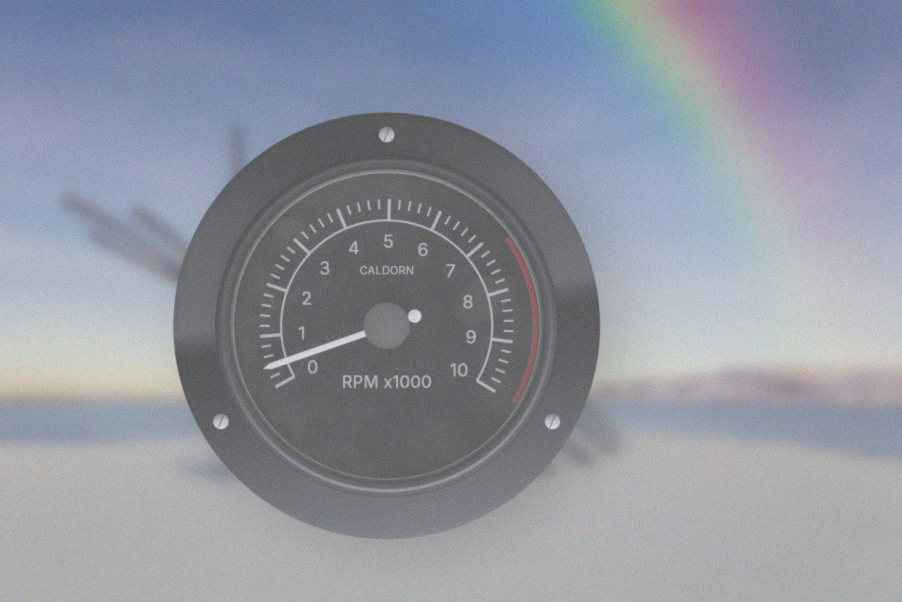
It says 400 rpm
